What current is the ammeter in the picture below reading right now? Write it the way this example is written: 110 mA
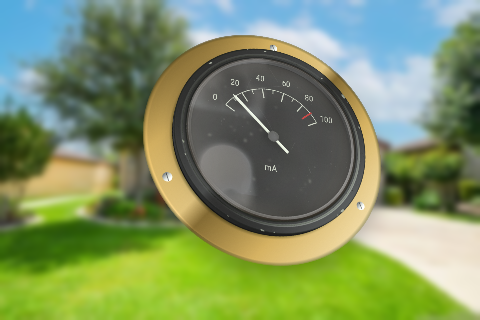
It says 10 mA
